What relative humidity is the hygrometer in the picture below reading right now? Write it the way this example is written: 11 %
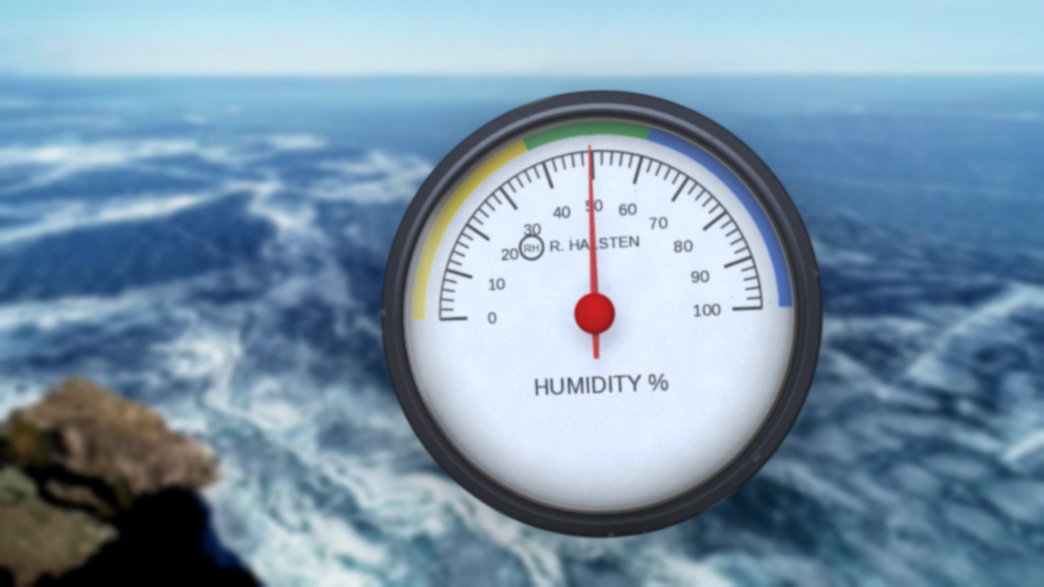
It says 50 %
